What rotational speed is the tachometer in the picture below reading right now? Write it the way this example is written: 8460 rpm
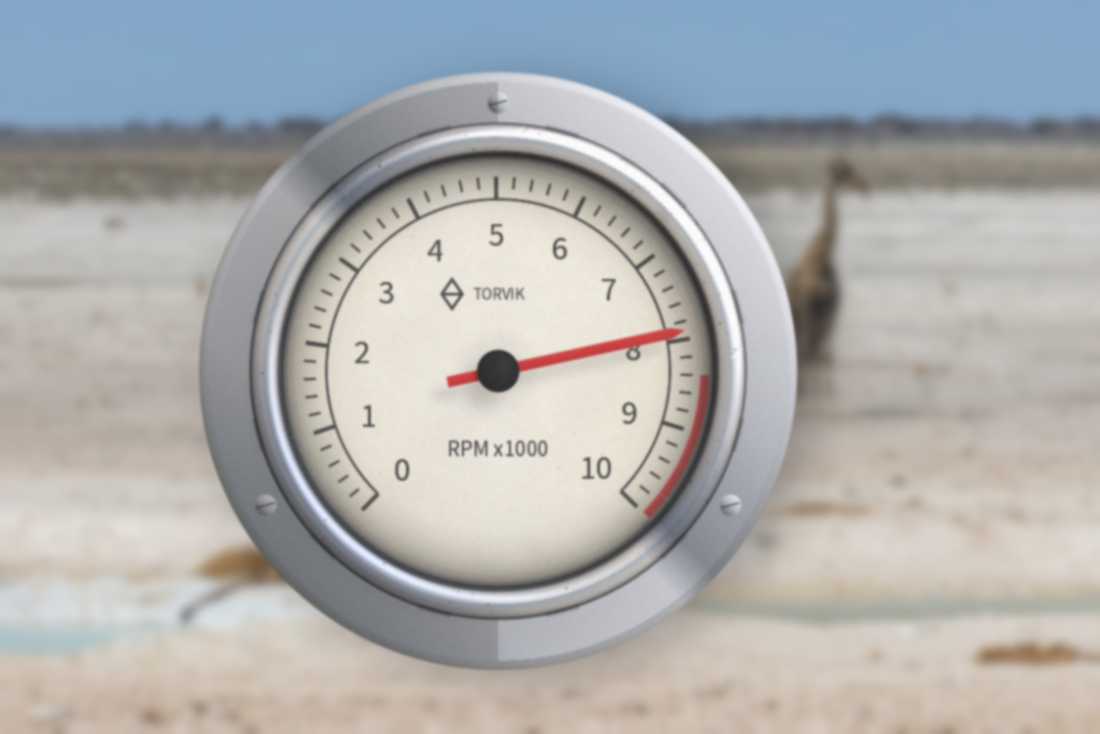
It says 7900 rpm
